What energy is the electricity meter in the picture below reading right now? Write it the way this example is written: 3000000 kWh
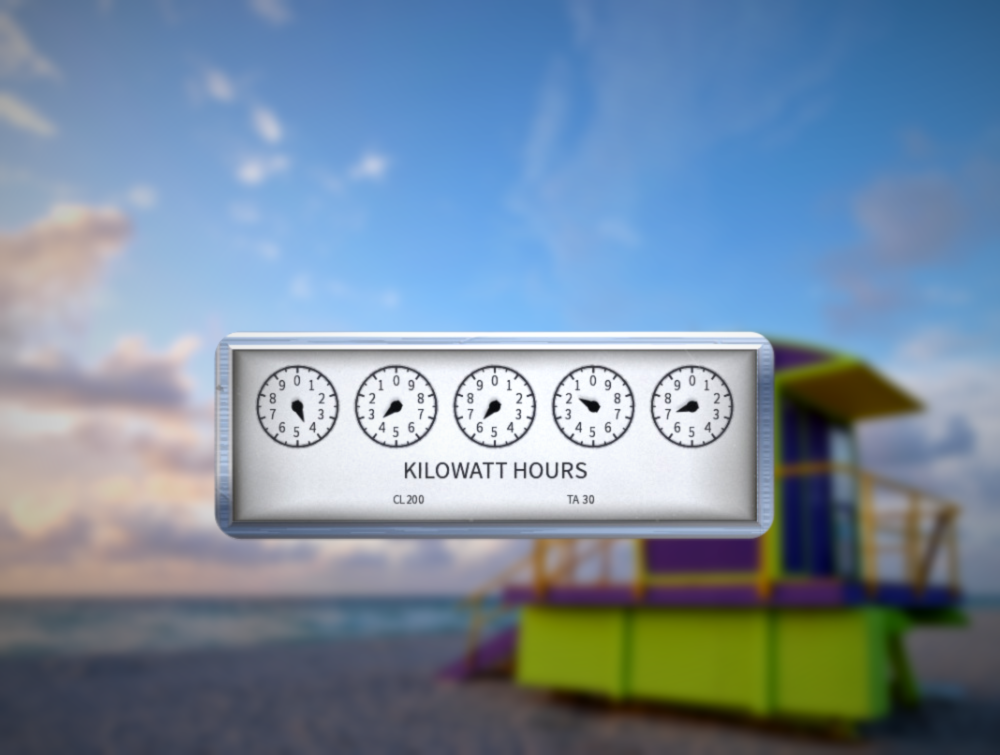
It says 43617 kWh
